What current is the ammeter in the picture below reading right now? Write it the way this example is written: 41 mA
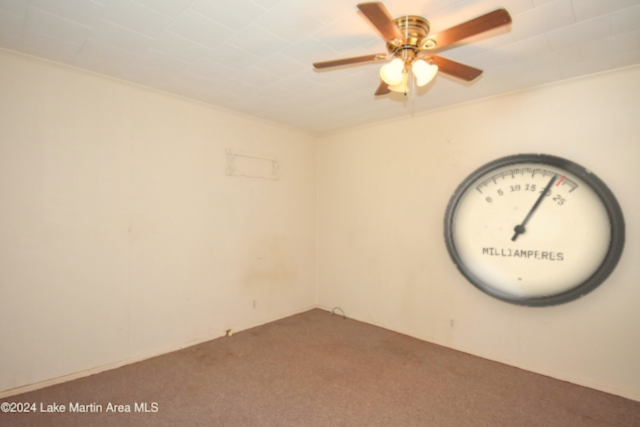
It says 20 mA
